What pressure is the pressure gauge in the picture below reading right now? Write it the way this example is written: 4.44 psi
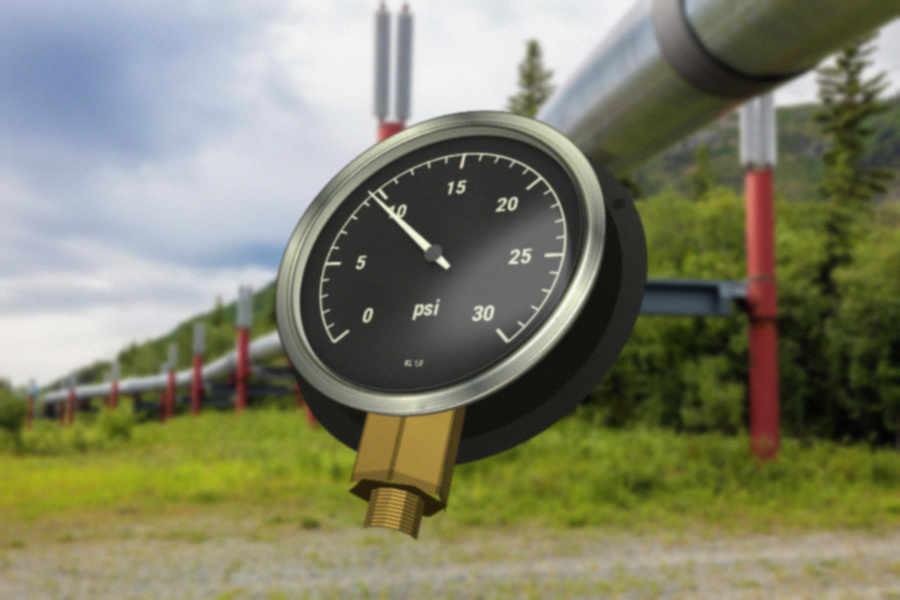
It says 9.5 psi
